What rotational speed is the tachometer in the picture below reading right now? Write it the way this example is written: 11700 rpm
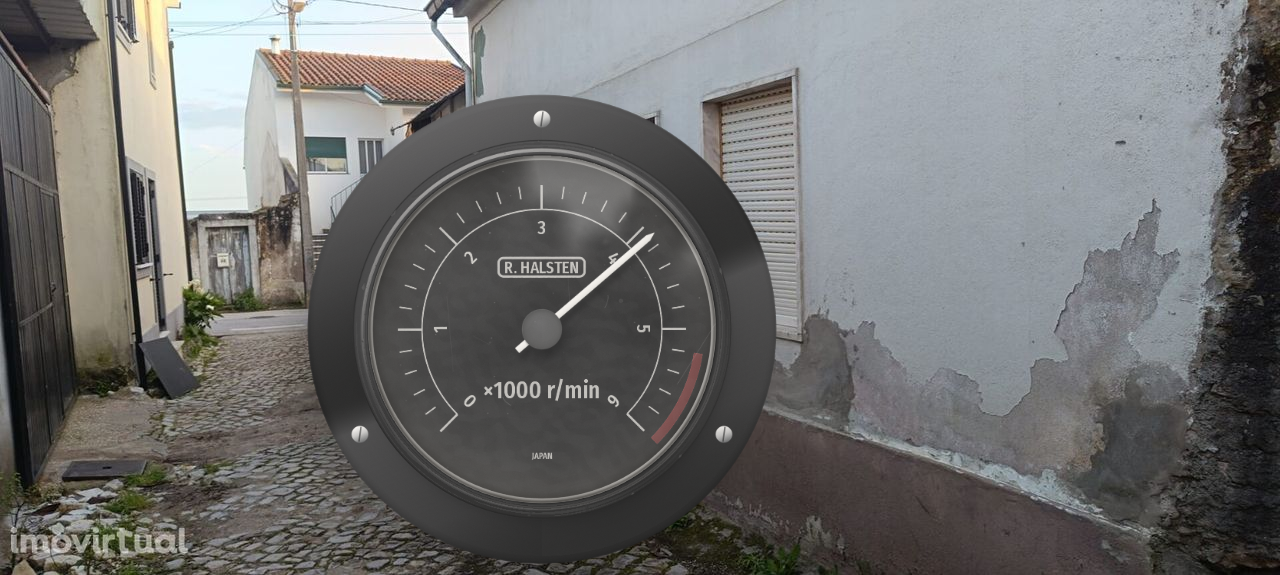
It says 4100 rpm
